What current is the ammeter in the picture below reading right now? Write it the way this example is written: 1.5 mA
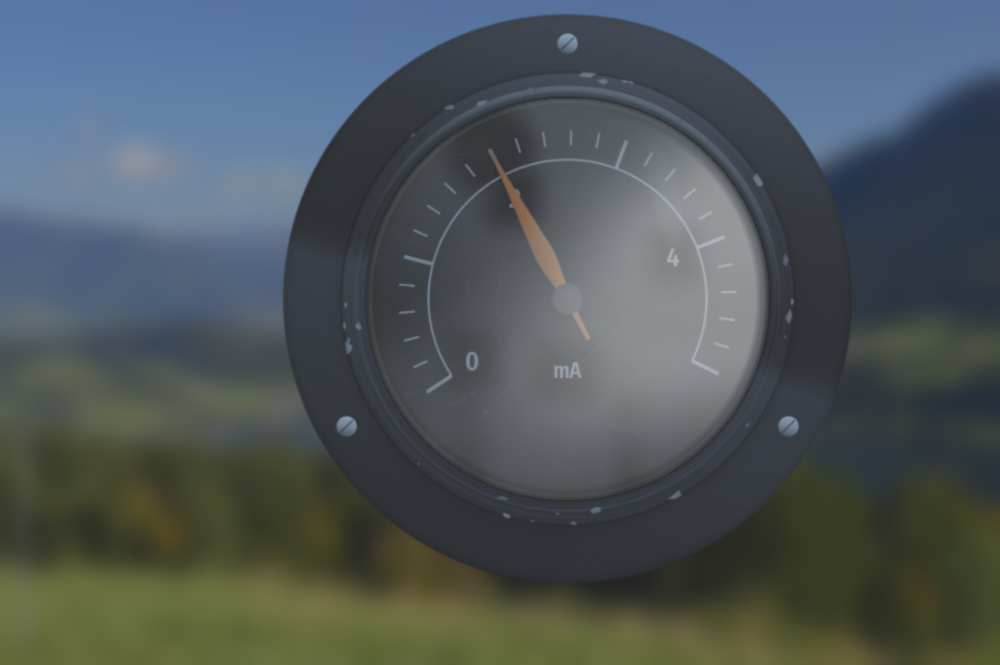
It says 2 mA
